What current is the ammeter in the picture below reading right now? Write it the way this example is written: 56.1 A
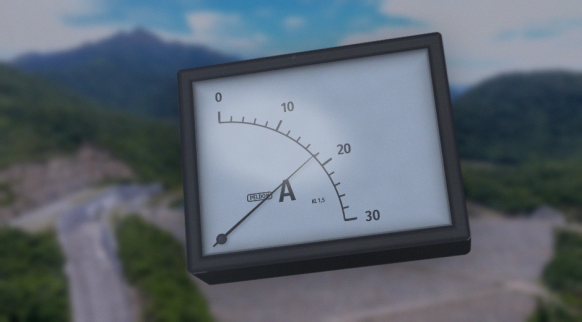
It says 18 A
